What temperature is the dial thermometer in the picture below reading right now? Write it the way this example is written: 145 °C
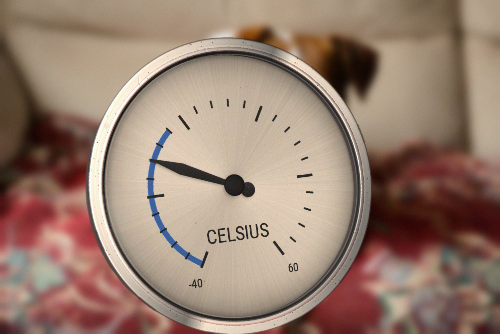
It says -12 °C
